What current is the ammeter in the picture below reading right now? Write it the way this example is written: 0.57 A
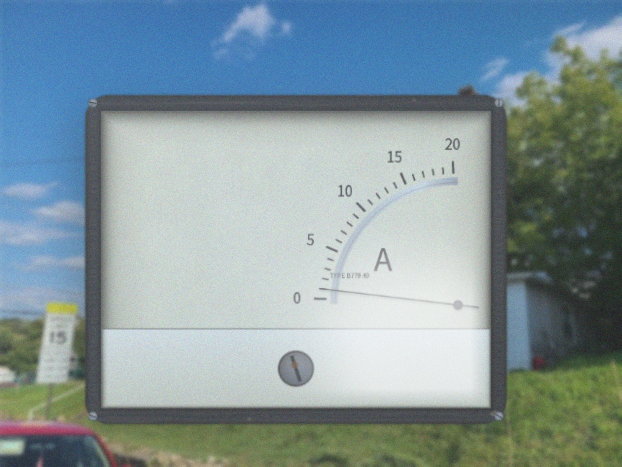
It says 1 A
